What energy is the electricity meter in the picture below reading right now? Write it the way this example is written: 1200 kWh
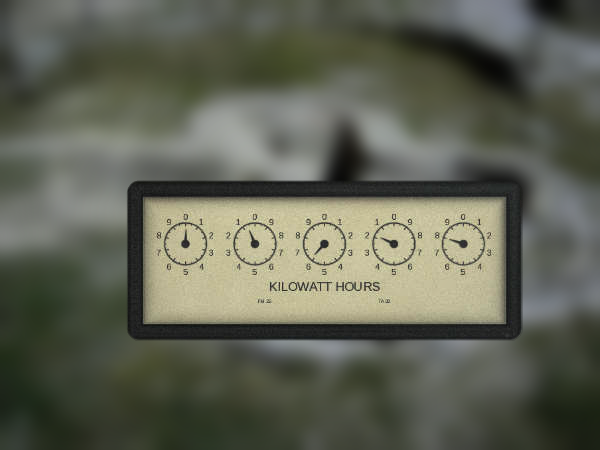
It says 618 kWh
